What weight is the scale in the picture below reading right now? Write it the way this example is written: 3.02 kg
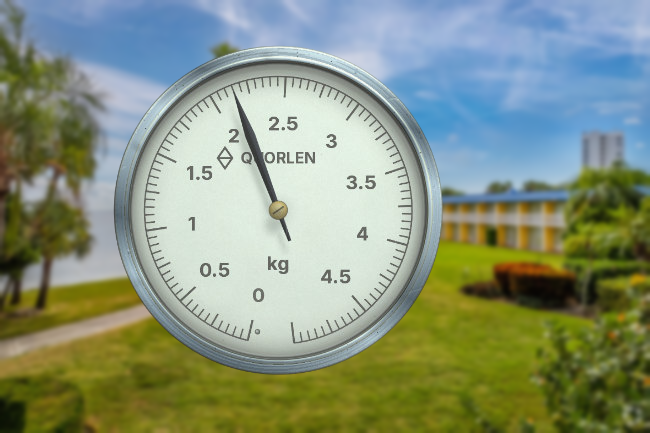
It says 2.15 kg
